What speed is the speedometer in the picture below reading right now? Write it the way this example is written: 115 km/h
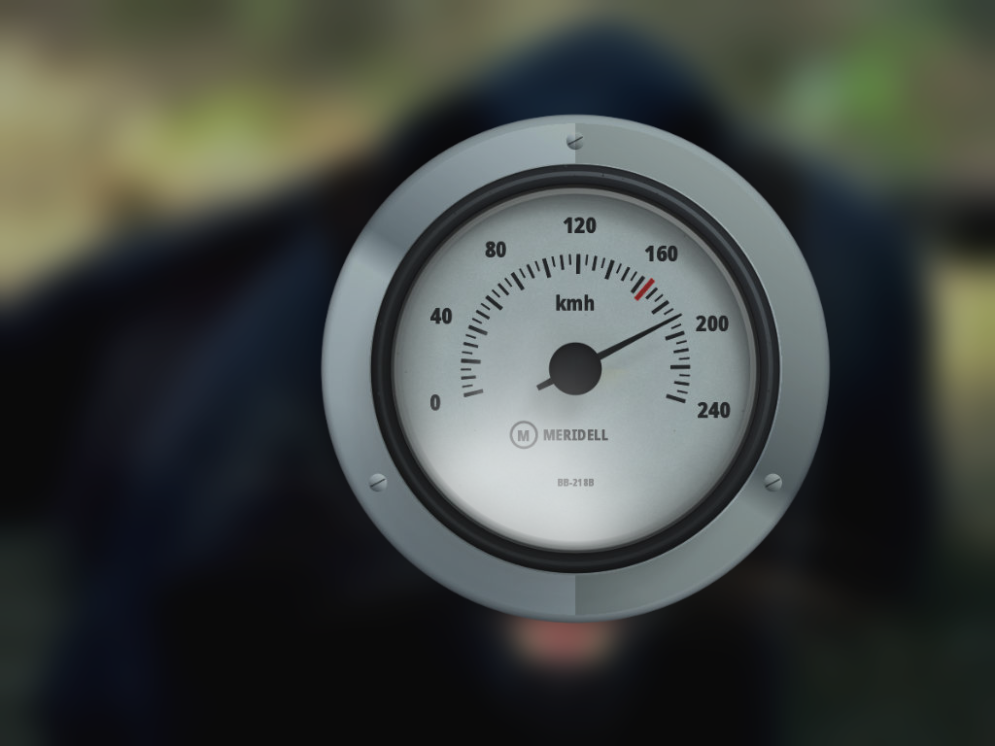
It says 190 km/h
